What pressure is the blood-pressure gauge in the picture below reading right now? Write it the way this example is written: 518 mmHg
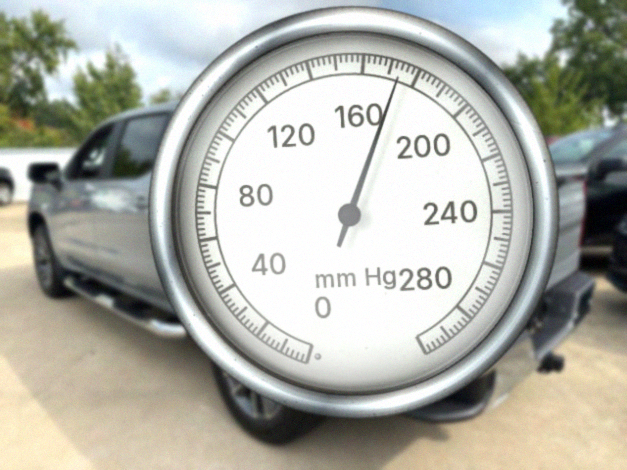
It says 174 mmHg
